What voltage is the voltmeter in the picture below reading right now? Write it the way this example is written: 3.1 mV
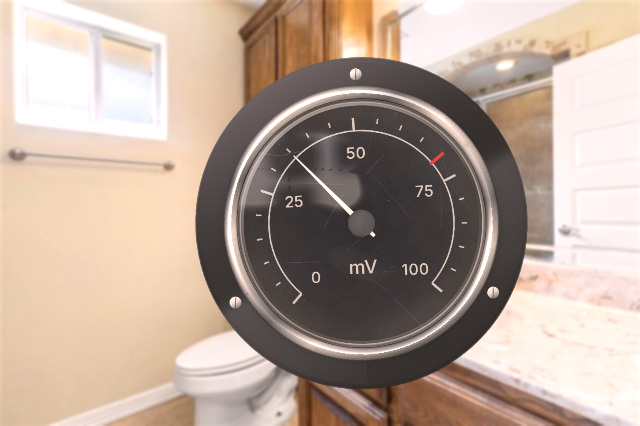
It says 35 mV
